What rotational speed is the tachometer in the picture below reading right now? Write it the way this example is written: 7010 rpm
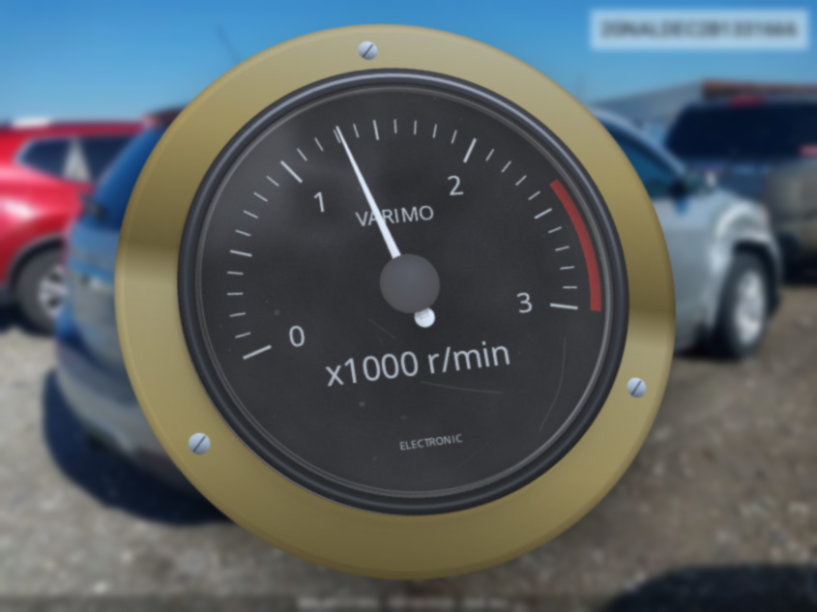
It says 1300 rpm
